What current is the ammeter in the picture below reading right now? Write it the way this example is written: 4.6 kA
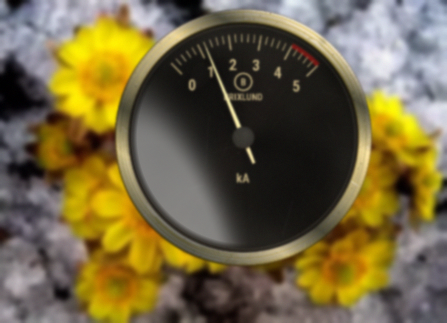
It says 1.2 kA
